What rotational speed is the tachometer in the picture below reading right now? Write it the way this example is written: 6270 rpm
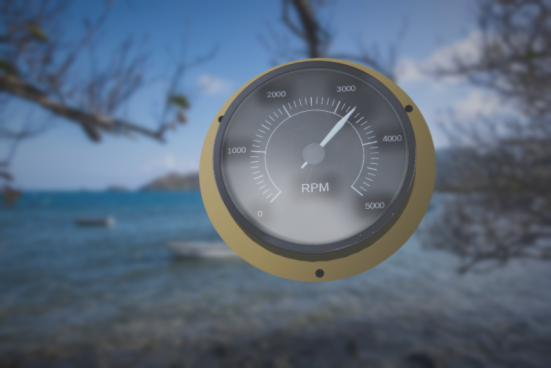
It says 3300 rpm
